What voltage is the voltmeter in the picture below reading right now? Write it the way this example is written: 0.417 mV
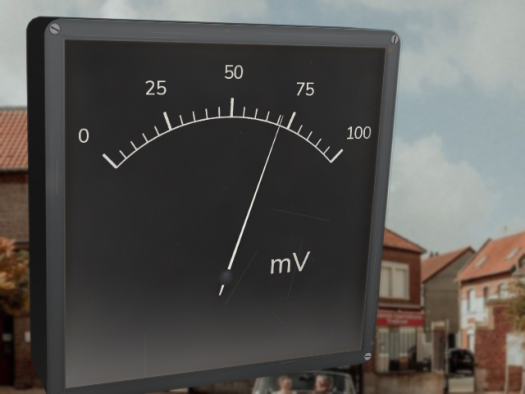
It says 70 mV
